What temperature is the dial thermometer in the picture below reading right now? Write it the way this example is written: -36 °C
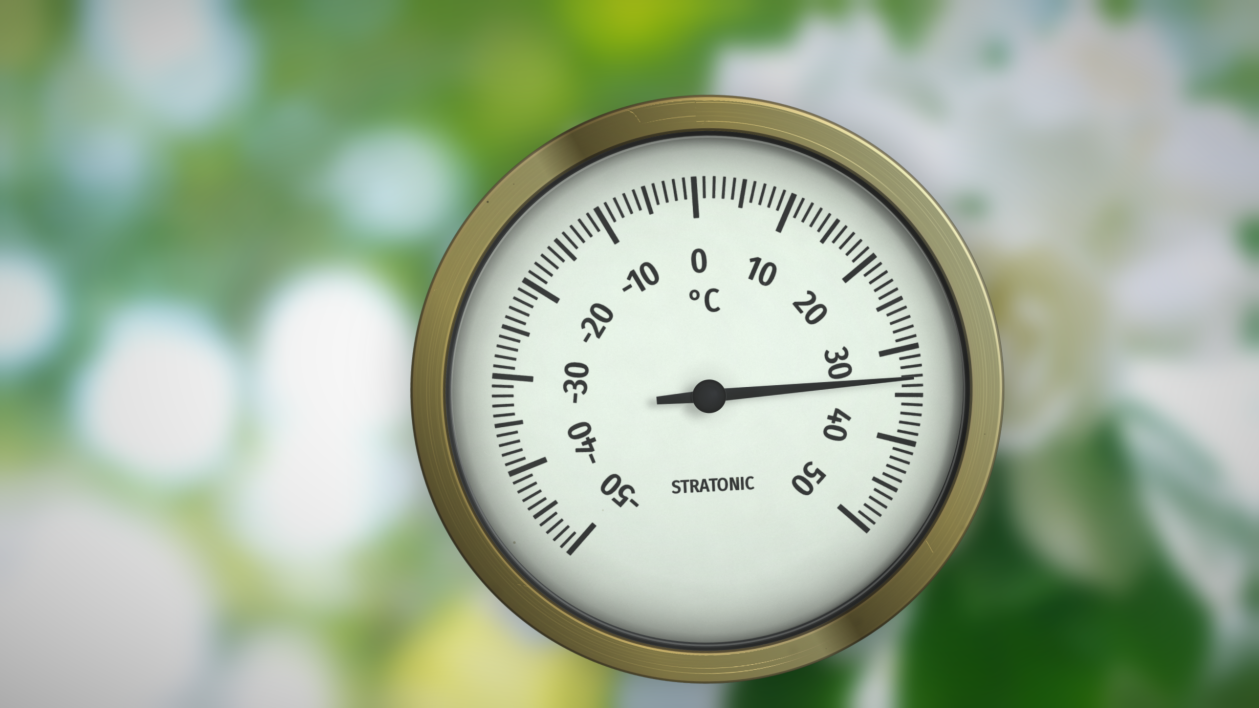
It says 33 °C
